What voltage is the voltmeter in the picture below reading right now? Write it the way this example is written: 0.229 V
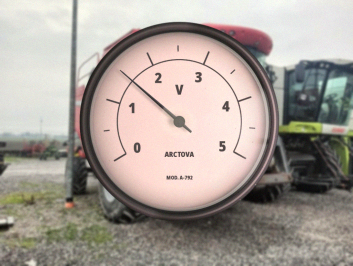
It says 1.5 V
